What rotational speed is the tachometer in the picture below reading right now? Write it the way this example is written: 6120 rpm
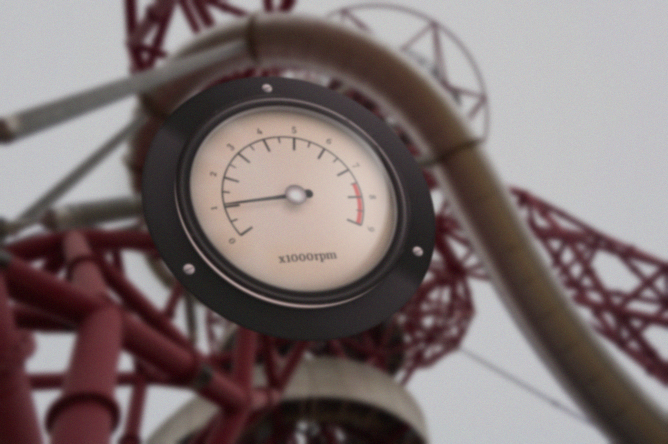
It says 1000 rpm
